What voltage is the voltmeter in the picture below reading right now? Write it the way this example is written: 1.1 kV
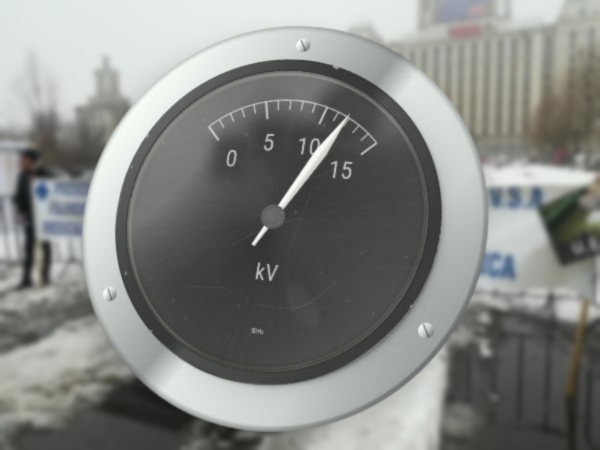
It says 12 kV
